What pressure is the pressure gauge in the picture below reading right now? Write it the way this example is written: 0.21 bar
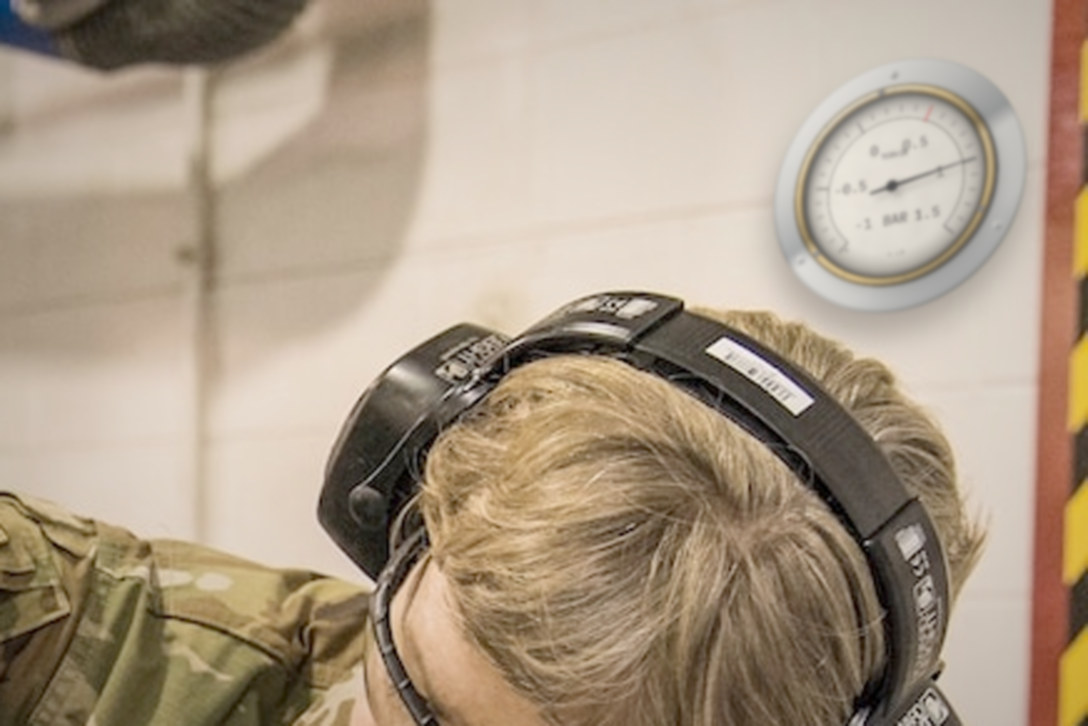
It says 1 bar
